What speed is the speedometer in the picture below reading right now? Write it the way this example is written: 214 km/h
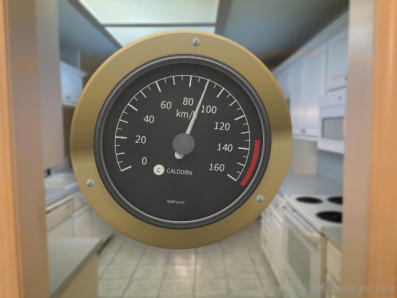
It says 90 km/h
